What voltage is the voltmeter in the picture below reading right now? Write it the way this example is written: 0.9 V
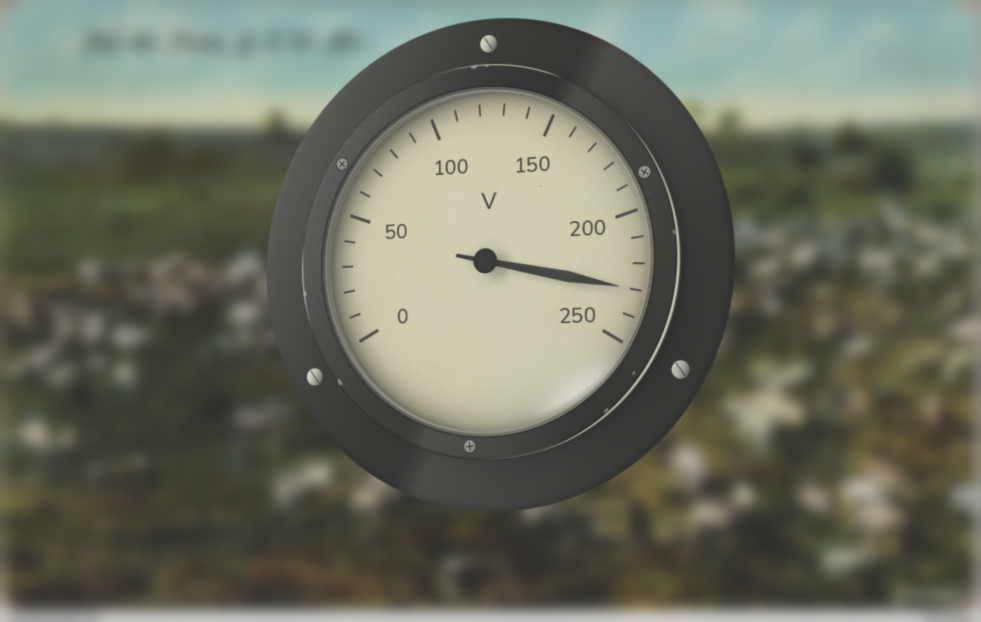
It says 230 V
